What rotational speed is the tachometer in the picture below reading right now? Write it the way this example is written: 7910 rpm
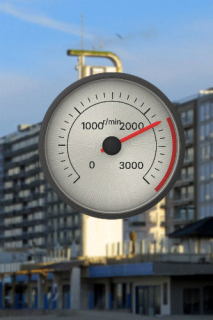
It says 2200 rpm
